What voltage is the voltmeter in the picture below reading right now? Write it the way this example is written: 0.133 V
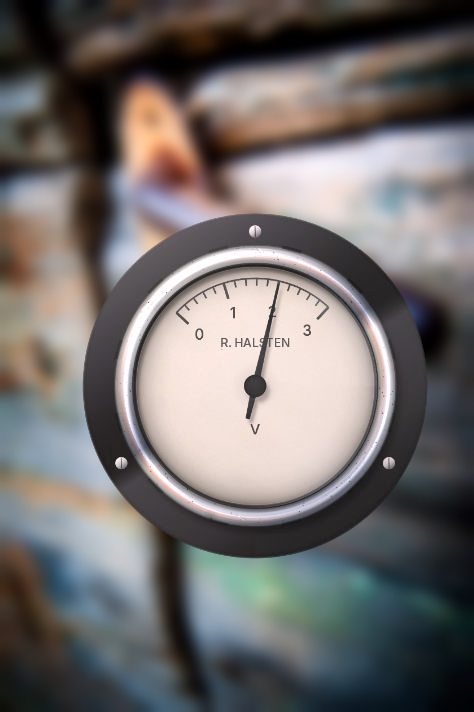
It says 2 V
